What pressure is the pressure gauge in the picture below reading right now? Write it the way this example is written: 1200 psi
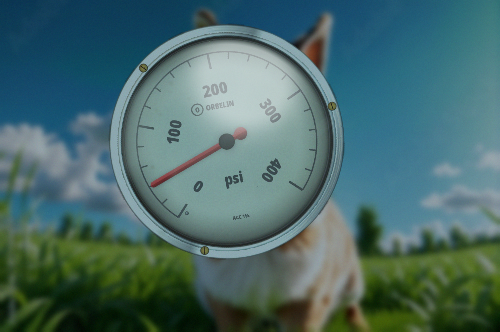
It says 40 psi
